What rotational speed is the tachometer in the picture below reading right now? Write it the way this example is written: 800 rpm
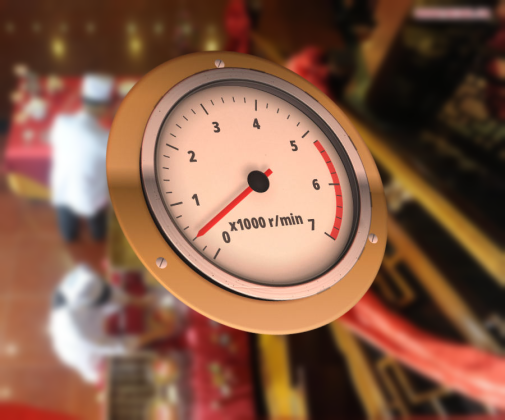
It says 400 rpm
